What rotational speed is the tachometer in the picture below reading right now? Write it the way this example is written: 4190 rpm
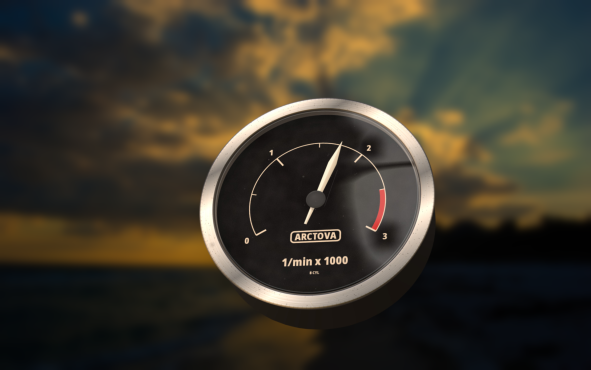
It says 1750 rpm
